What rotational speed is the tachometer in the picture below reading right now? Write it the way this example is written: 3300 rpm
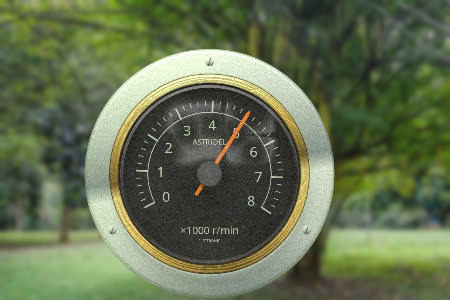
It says 5000 rpm
